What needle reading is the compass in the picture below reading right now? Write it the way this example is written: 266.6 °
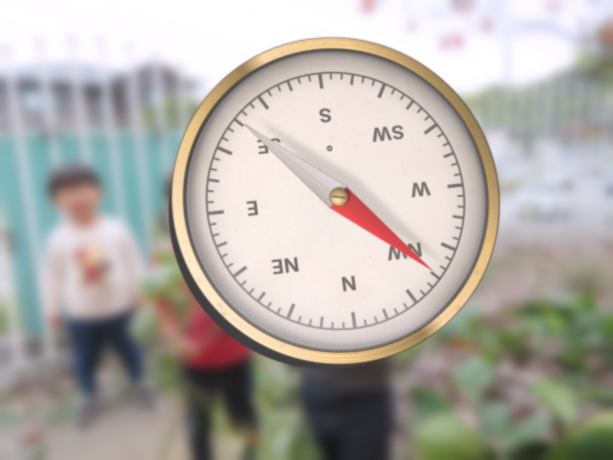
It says 315 °
